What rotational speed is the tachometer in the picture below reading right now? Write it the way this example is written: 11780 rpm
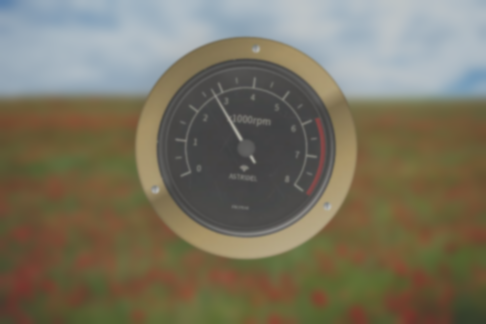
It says 2750 rpm
